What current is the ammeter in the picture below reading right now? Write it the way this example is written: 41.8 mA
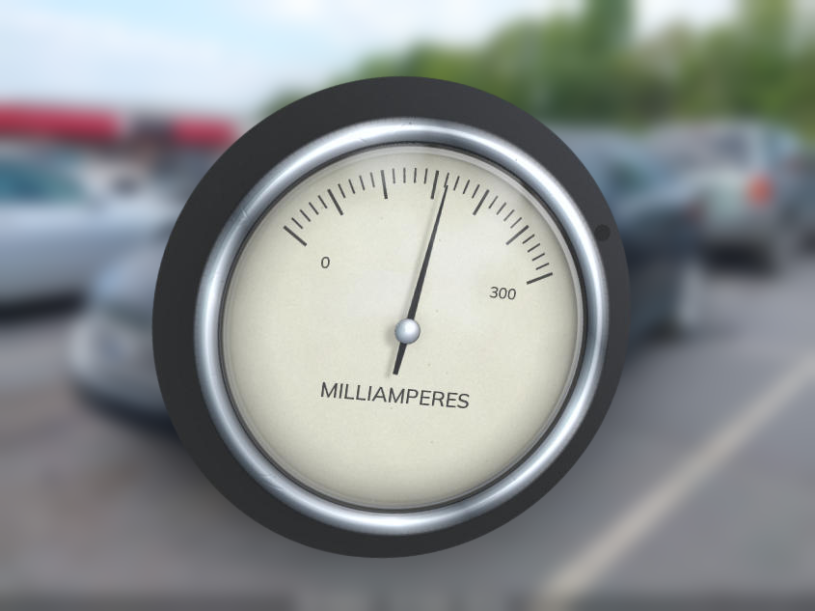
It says 160 mA
